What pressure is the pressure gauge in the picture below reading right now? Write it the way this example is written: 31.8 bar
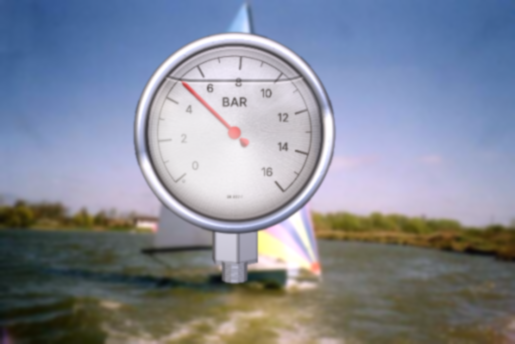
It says 5 bar
